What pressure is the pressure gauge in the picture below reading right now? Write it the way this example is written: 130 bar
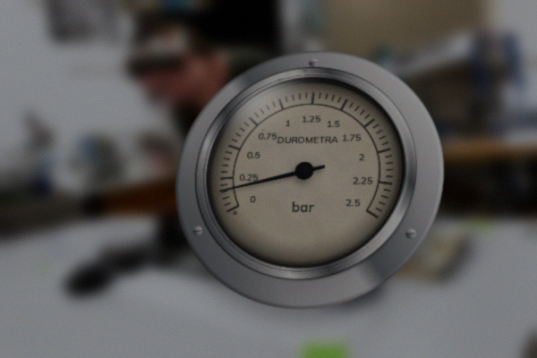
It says 0.15 bar
